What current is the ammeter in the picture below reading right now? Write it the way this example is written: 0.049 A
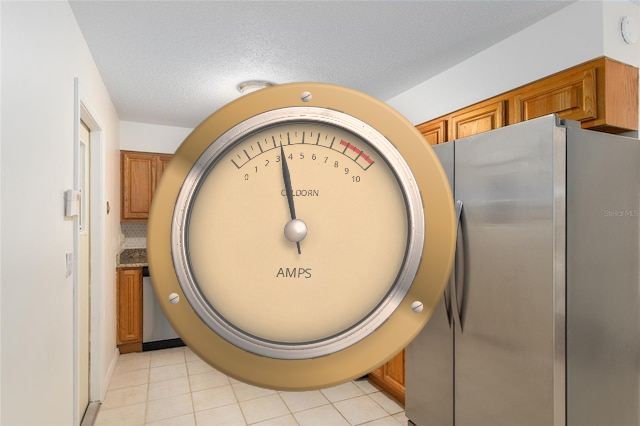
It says 3.5 A
